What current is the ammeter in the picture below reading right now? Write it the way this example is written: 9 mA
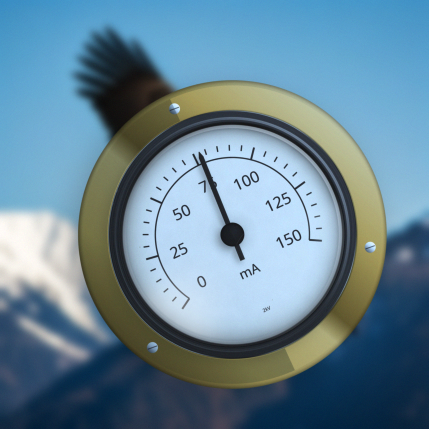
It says 77.5 mA
